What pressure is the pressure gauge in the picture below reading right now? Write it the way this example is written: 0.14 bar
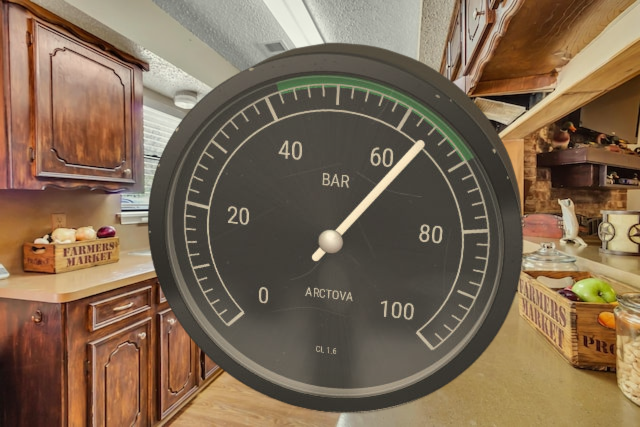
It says 64 bar
